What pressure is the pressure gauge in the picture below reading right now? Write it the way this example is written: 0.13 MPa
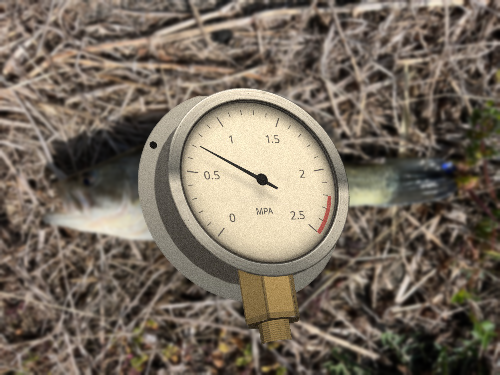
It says 0.7 MPa
